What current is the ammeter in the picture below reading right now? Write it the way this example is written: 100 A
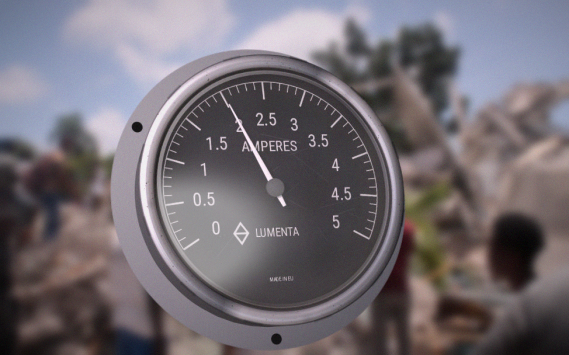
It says 2 A
